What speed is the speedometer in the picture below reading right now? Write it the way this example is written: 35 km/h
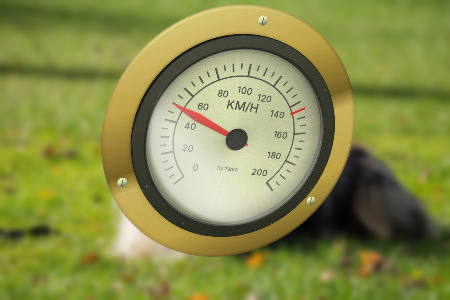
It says 50 km/h
